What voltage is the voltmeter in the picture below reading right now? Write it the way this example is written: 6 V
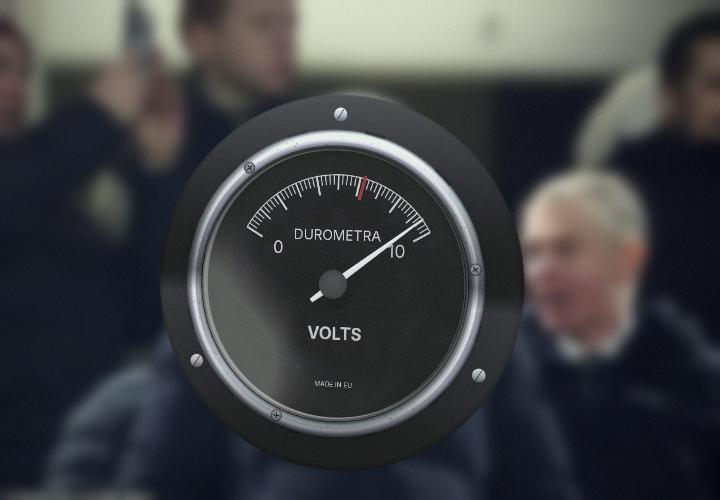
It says 9.4 V
